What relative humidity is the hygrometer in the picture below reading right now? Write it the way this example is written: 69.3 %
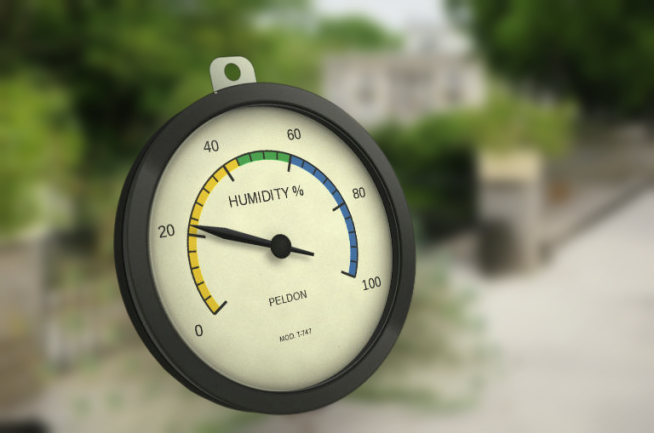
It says 22 %
